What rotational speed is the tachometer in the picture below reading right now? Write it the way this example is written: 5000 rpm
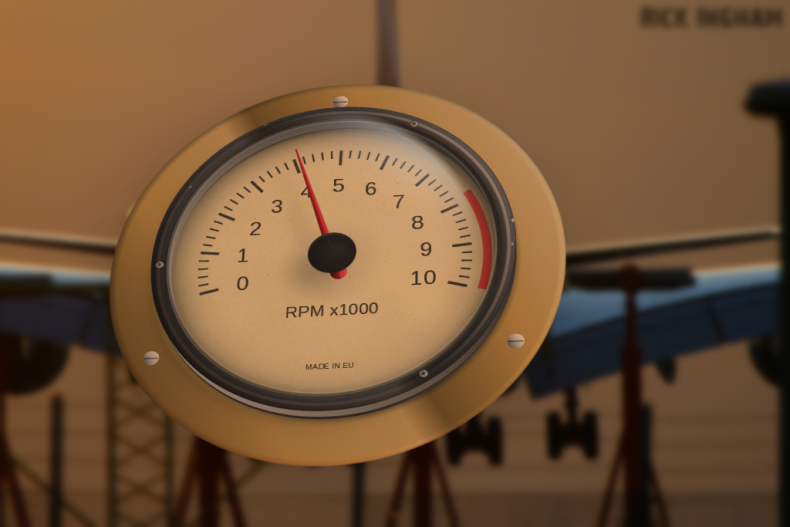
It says 4100 rpm
